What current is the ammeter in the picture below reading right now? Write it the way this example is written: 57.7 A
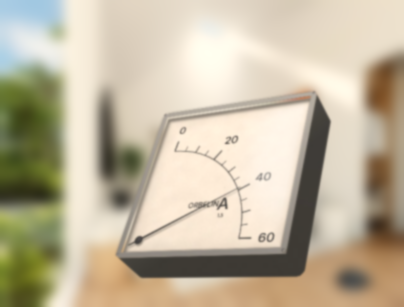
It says 40 A
